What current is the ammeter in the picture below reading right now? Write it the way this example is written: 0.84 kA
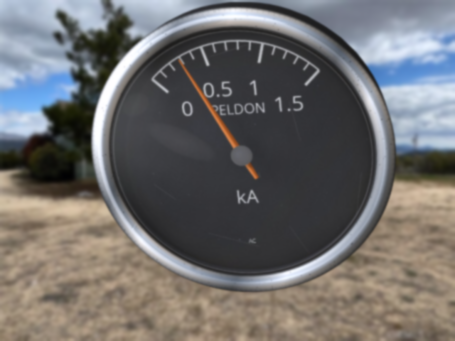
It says 0.3 kA
